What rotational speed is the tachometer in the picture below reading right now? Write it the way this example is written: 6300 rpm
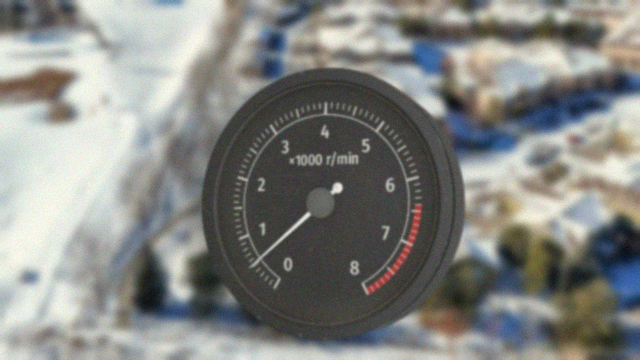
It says 500 rpm
